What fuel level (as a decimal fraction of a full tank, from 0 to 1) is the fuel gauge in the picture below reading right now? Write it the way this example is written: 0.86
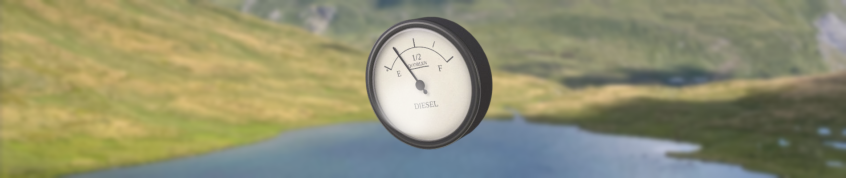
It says 0.25
